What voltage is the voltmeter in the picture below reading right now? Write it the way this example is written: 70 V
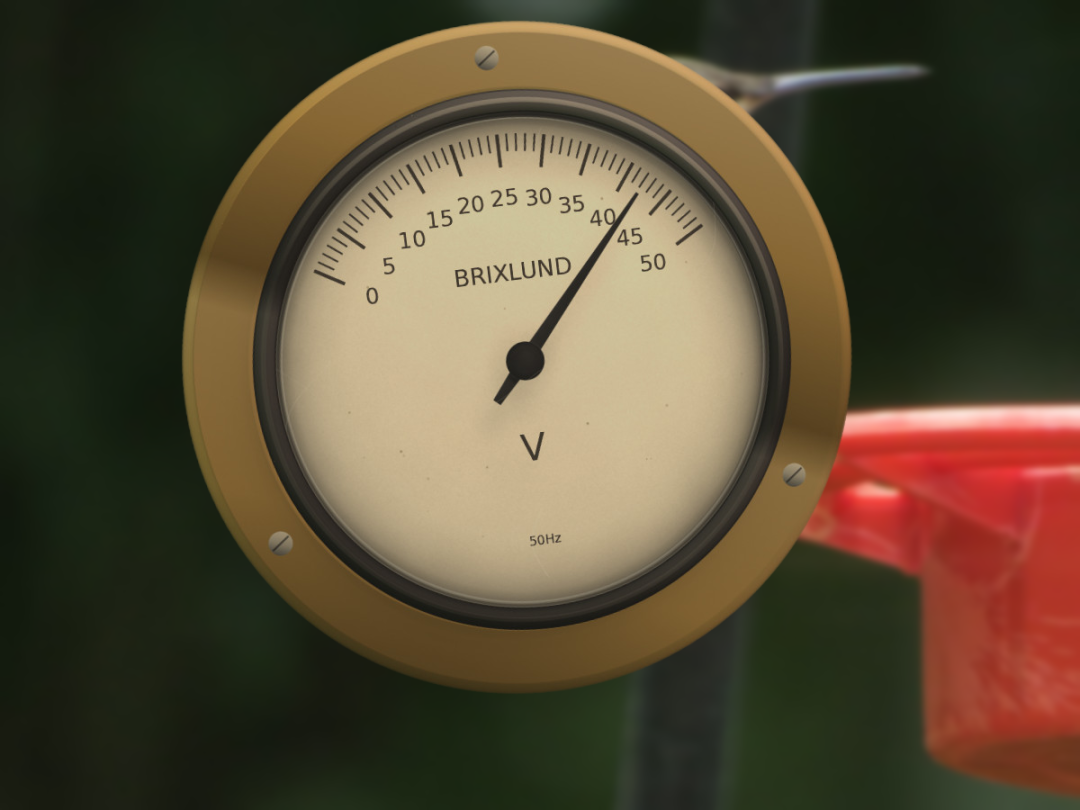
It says 42 V
